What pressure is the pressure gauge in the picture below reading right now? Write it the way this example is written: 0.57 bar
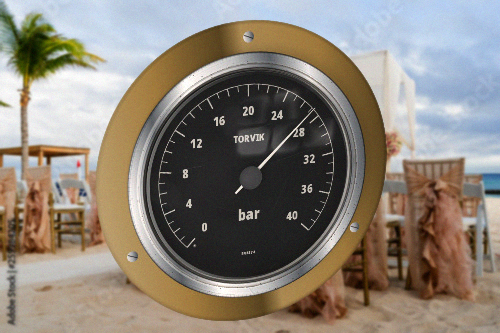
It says 27 bar
